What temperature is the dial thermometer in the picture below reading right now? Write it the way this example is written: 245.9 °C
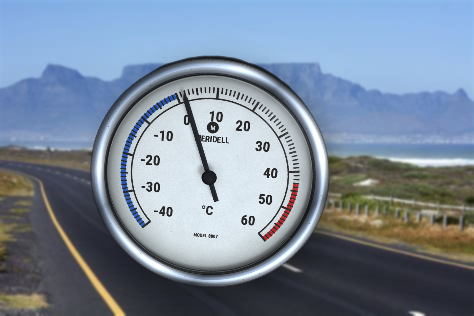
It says 2 °C
